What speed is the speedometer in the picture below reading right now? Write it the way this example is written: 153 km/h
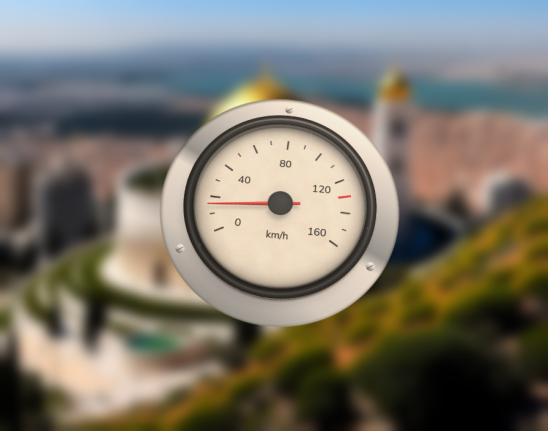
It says 15 km/h
